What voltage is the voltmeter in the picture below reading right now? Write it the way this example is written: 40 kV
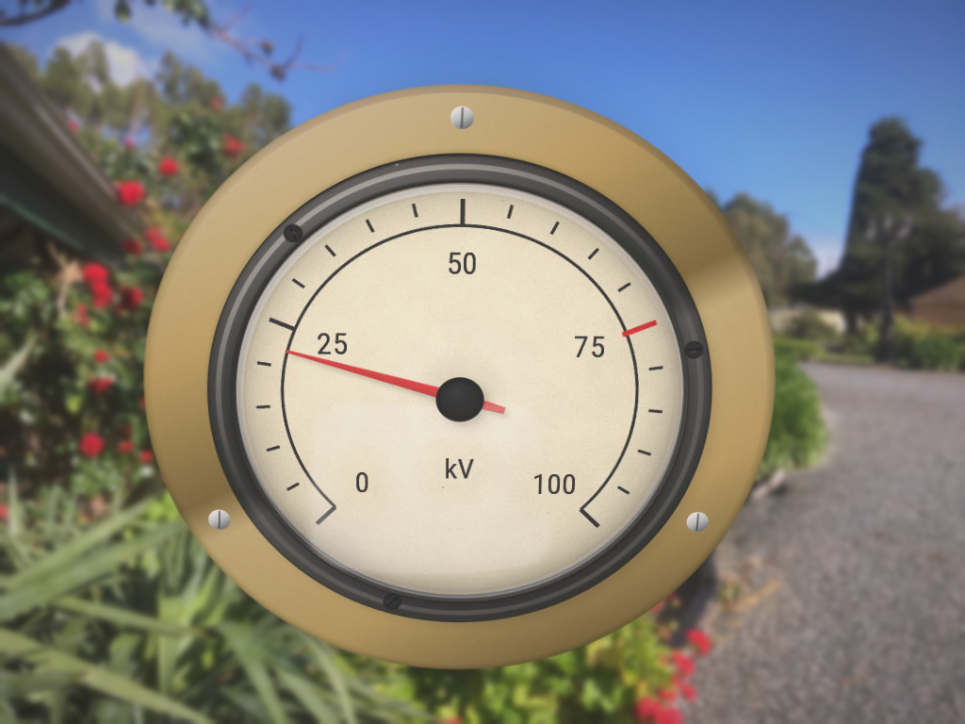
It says 22.5 kV
